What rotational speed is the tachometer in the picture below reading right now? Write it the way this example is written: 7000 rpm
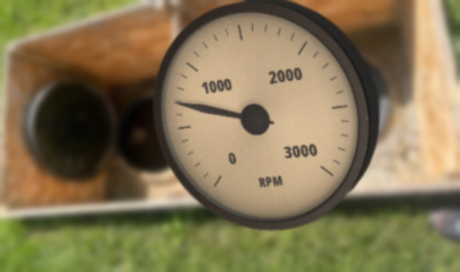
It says 700 rpm
